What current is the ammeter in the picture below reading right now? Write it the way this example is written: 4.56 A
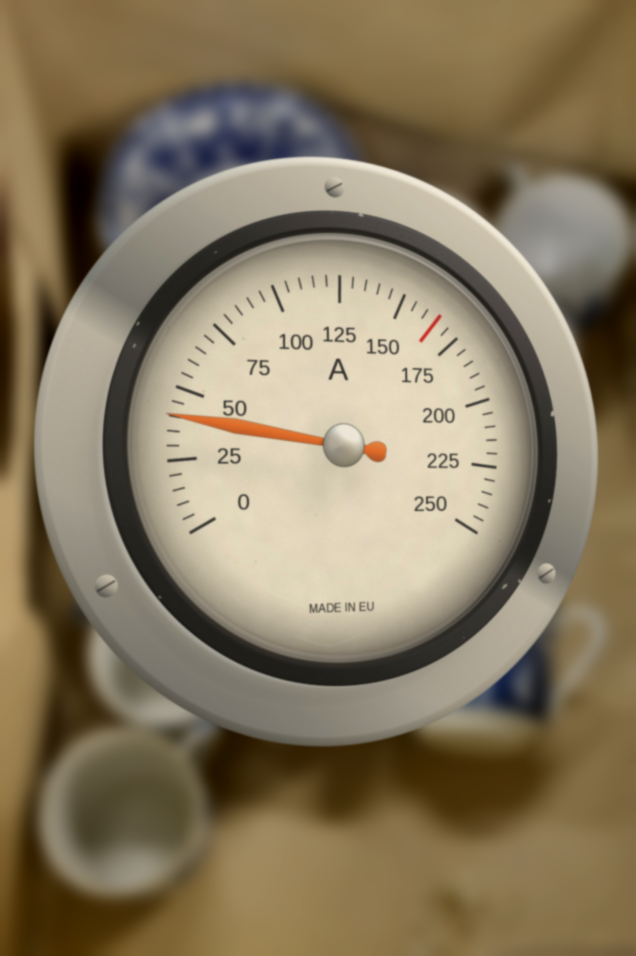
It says 40 A
